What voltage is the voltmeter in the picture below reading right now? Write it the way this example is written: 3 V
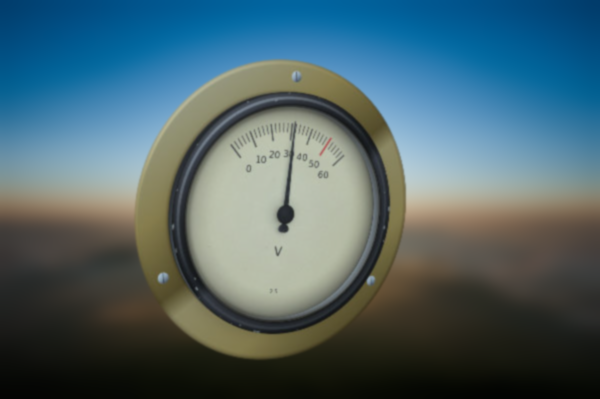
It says 30 V
